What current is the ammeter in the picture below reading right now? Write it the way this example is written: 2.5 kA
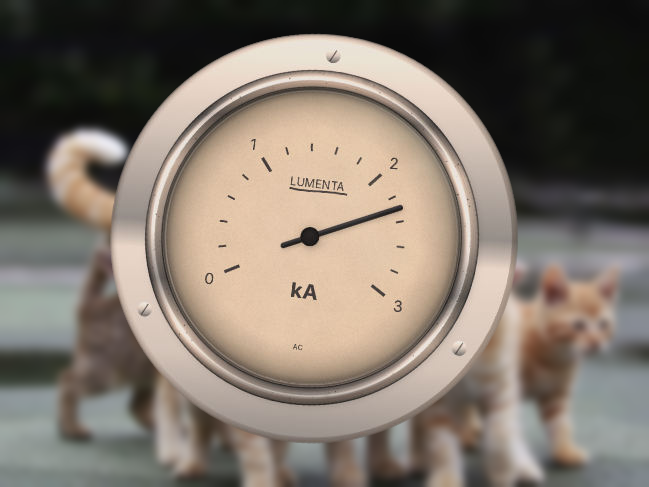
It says 2.3 kA
